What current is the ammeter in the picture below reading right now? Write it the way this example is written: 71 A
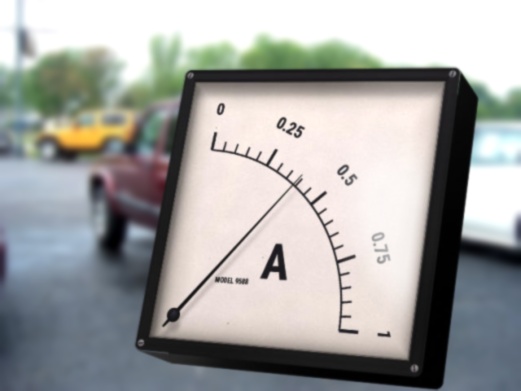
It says 0.4 A
